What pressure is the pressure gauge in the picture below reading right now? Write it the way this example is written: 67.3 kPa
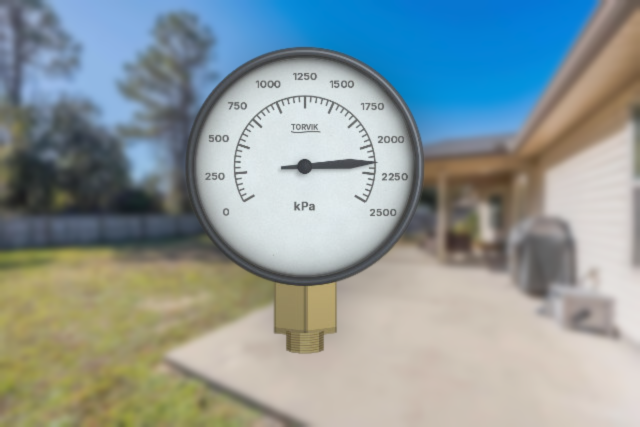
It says 2150 kPa
